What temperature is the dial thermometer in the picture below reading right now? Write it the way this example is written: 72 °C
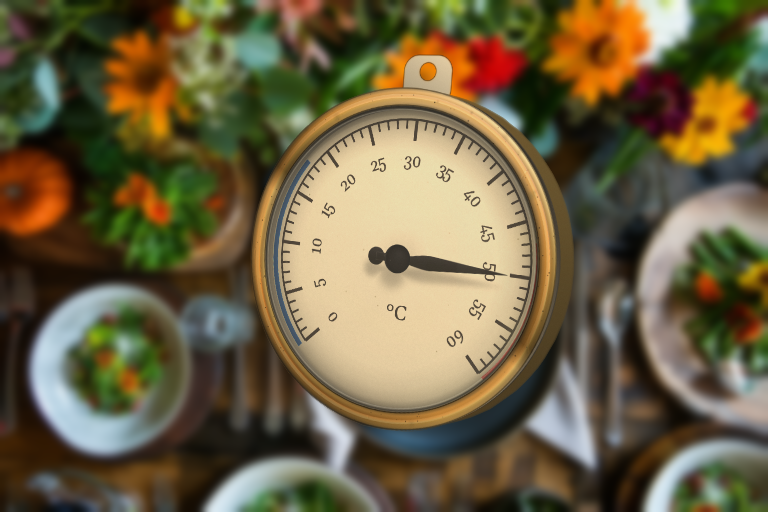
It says 50 °C
